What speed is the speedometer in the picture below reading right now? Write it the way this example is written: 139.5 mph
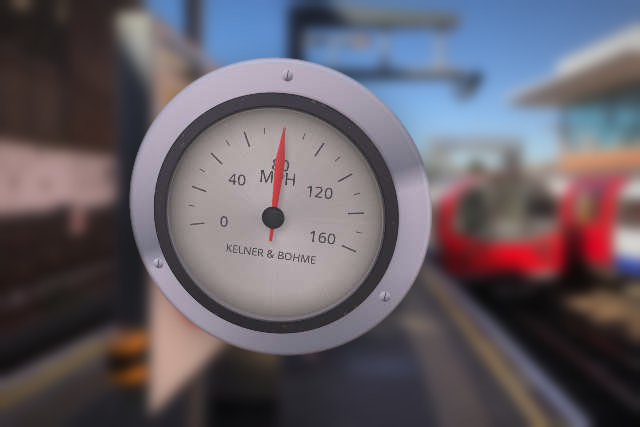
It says 80 mph
